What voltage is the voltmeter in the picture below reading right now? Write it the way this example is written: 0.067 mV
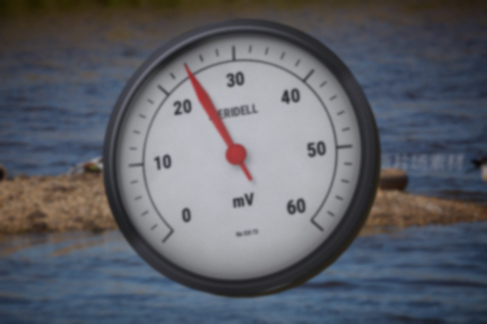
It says 24 mV
